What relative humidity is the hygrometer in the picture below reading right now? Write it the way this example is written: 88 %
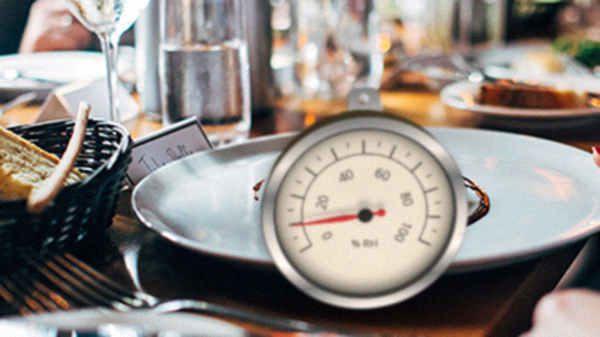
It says 10 %
